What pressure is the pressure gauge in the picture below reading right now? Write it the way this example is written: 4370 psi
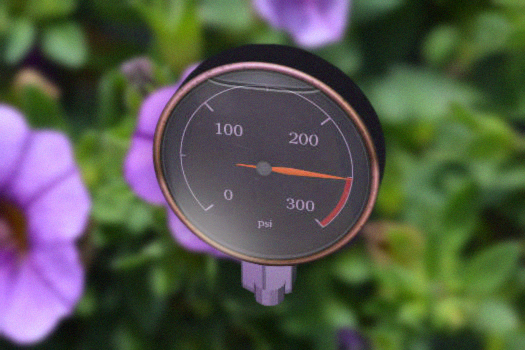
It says 250 psi
